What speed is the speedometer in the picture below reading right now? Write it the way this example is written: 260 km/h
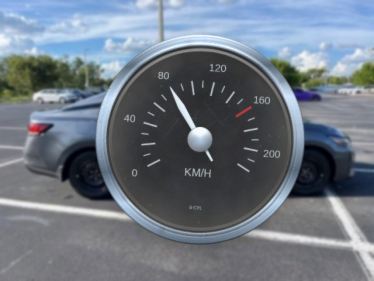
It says 80 km/h
